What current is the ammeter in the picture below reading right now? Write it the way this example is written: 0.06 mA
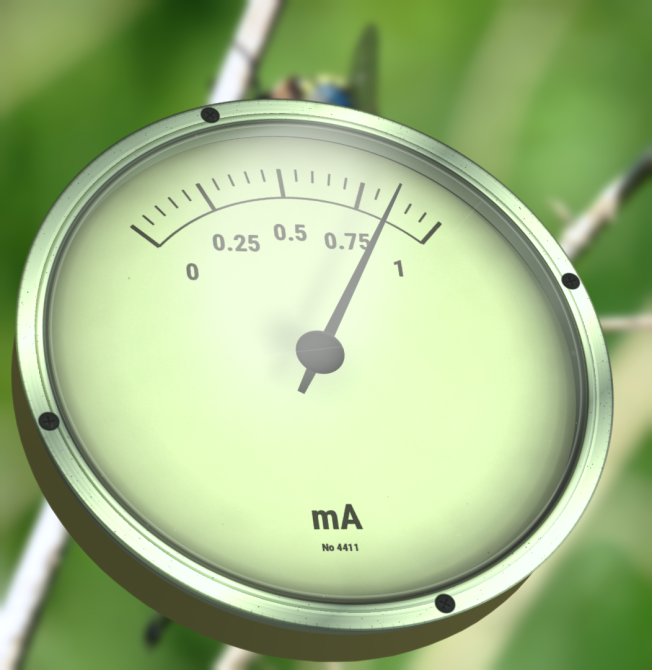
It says 0.85 mA
